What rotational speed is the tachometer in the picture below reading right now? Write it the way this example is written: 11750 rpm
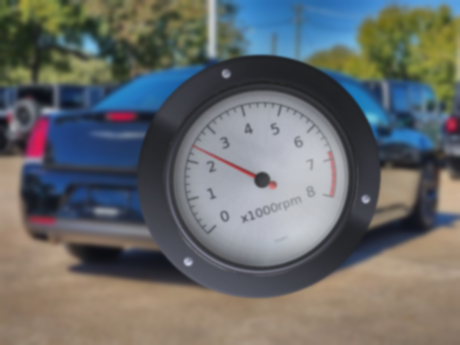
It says 2400 rpm
